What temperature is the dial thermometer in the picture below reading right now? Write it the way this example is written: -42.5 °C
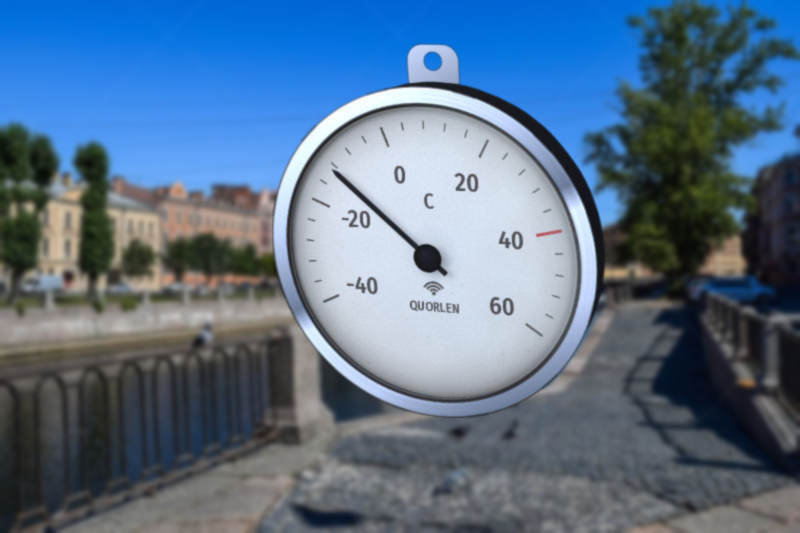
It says -12 °C
